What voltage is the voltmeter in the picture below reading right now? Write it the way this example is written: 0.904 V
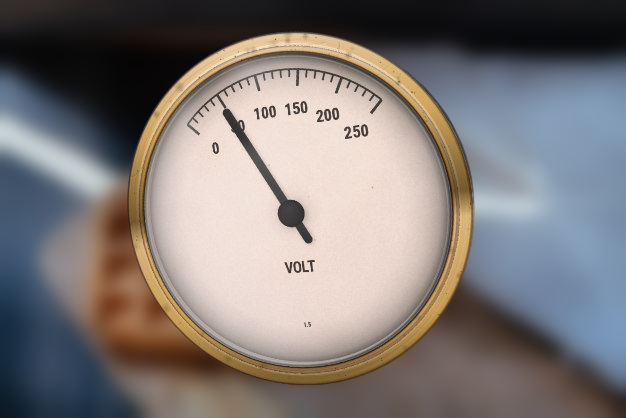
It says 50 V
